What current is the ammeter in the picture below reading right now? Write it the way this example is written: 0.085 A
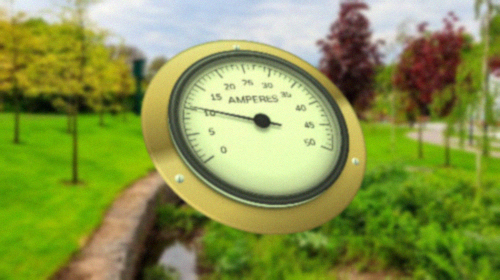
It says 10 A
